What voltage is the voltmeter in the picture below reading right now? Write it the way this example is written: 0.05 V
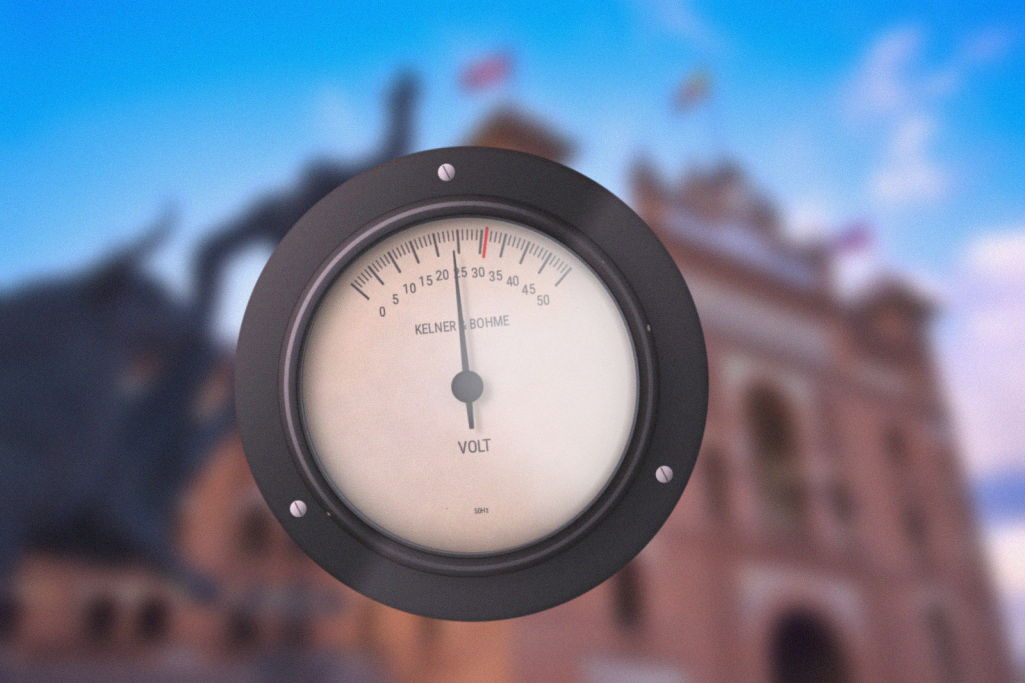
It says 24 V
